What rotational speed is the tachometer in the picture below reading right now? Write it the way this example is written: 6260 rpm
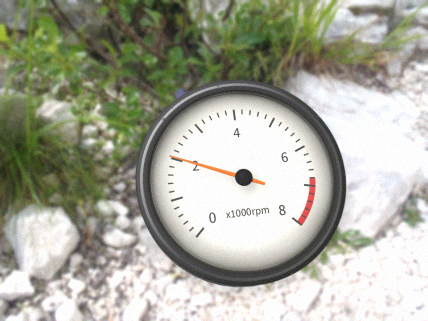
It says 2000 rpm
